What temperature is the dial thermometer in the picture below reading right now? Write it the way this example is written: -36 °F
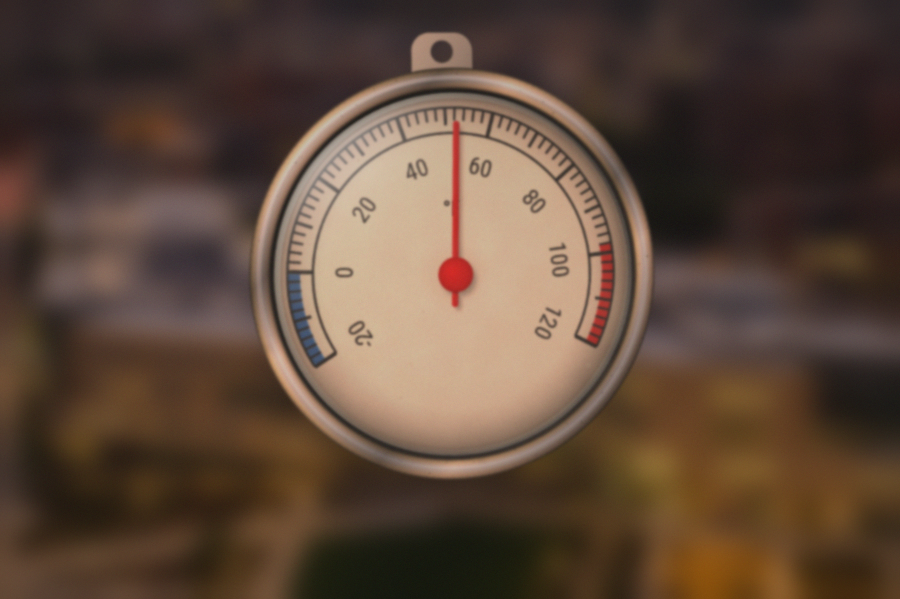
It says 52 °F
